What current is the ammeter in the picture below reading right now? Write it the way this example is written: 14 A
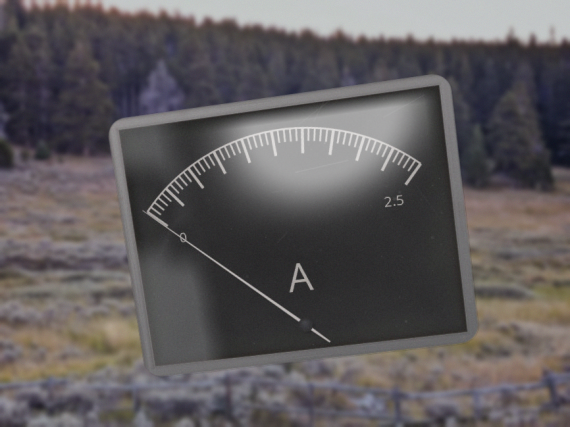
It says 0 A
